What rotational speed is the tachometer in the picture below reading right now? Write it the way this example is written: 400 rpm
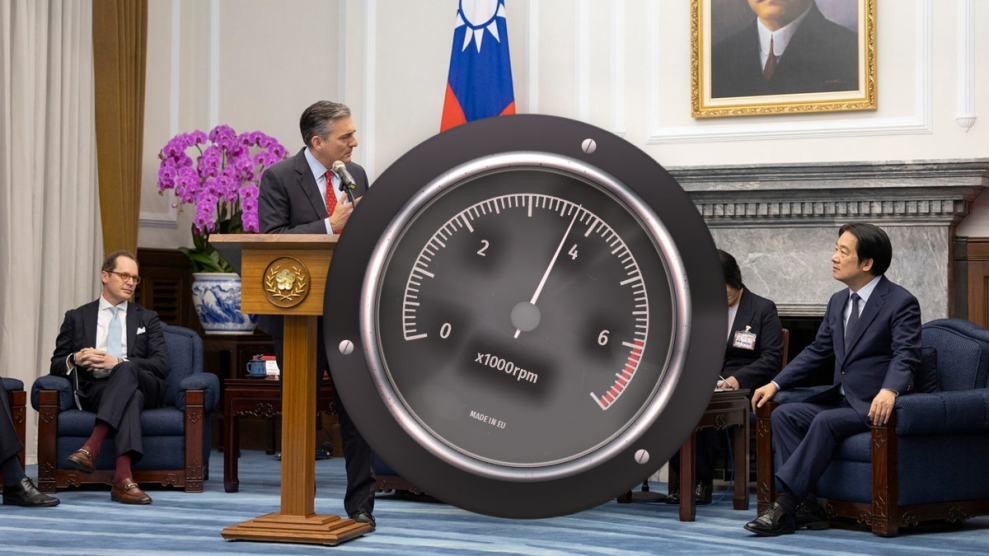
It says 3700 rpm
